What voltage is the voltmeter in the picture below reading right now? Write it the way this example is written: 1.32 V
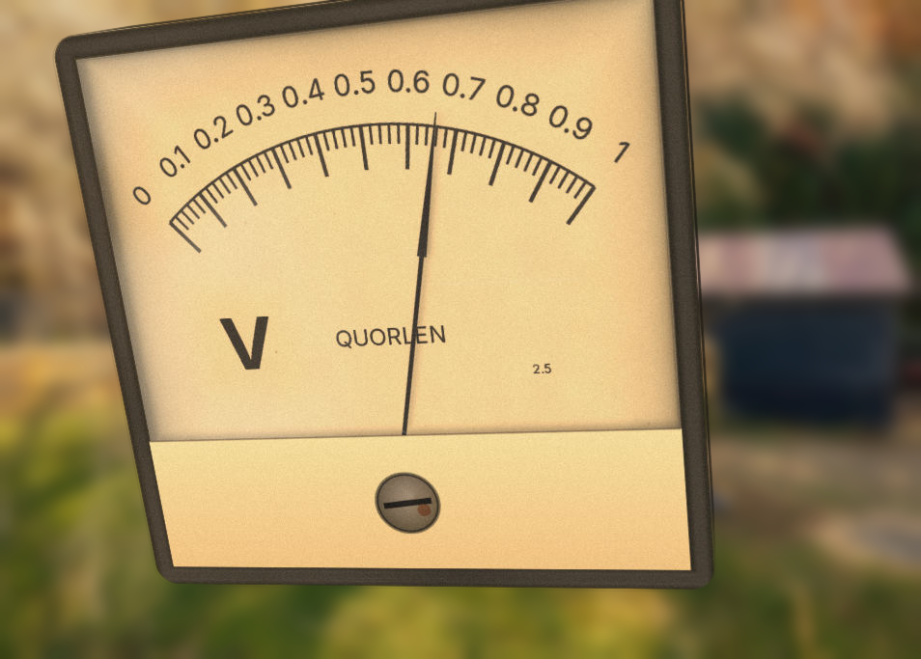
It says 0.66 V
